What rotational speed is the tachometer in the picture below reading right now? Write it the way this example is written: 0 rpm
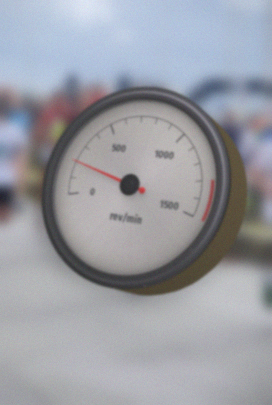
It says 200 rpm
